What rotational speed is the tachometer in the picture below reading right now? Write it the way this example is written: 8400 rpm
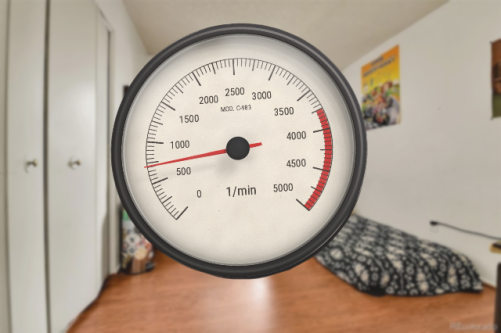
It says 700 rpm
